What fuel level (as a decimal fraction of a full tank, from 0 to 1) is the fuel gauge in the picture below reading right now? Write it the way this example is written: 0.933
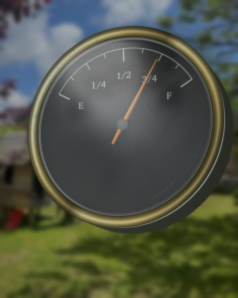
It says 0.75
